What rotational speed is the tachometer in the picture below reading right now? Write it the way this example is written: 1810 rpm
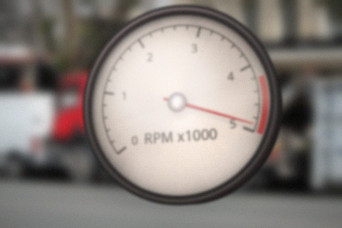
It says 4900 rpm
